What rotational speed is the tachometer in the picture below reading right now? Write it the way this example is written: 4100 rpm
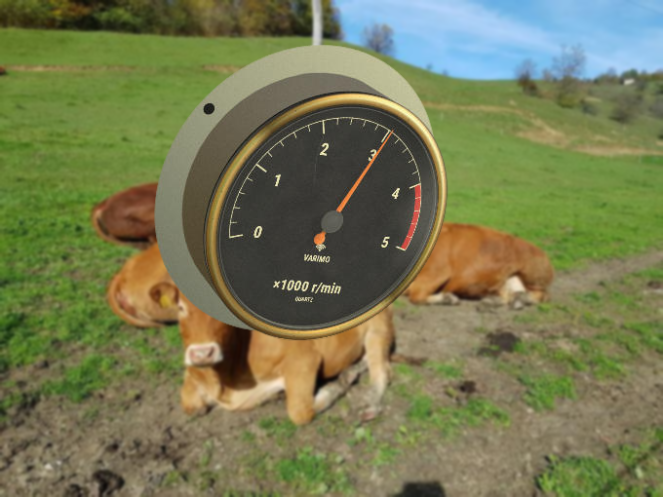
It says 3000 rpm
